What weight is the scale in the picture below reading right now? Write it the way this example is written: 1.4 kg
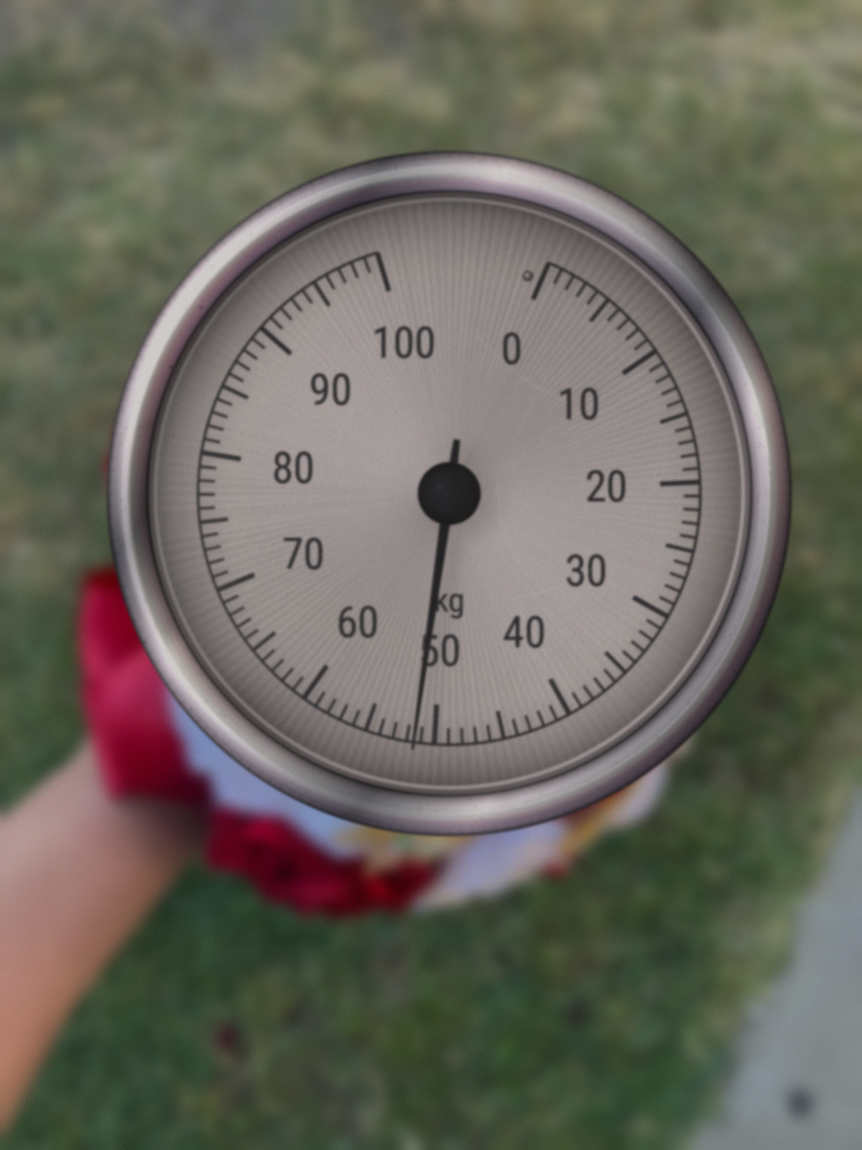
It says 51.5 kg
